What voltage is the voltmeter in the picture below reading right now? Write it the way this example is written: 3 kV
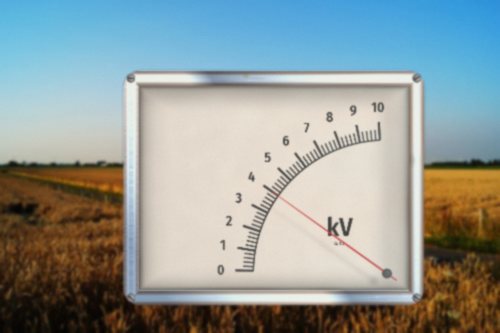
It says 4 kV
